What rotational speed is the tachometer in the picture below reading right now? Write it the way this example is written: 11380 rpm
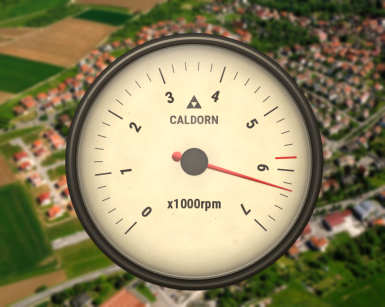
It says 6300 rpm
